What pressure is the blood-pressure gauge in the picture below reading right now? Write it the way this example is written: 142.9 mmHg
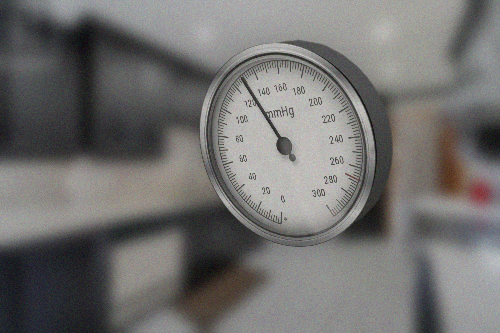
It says 130 mmHg
